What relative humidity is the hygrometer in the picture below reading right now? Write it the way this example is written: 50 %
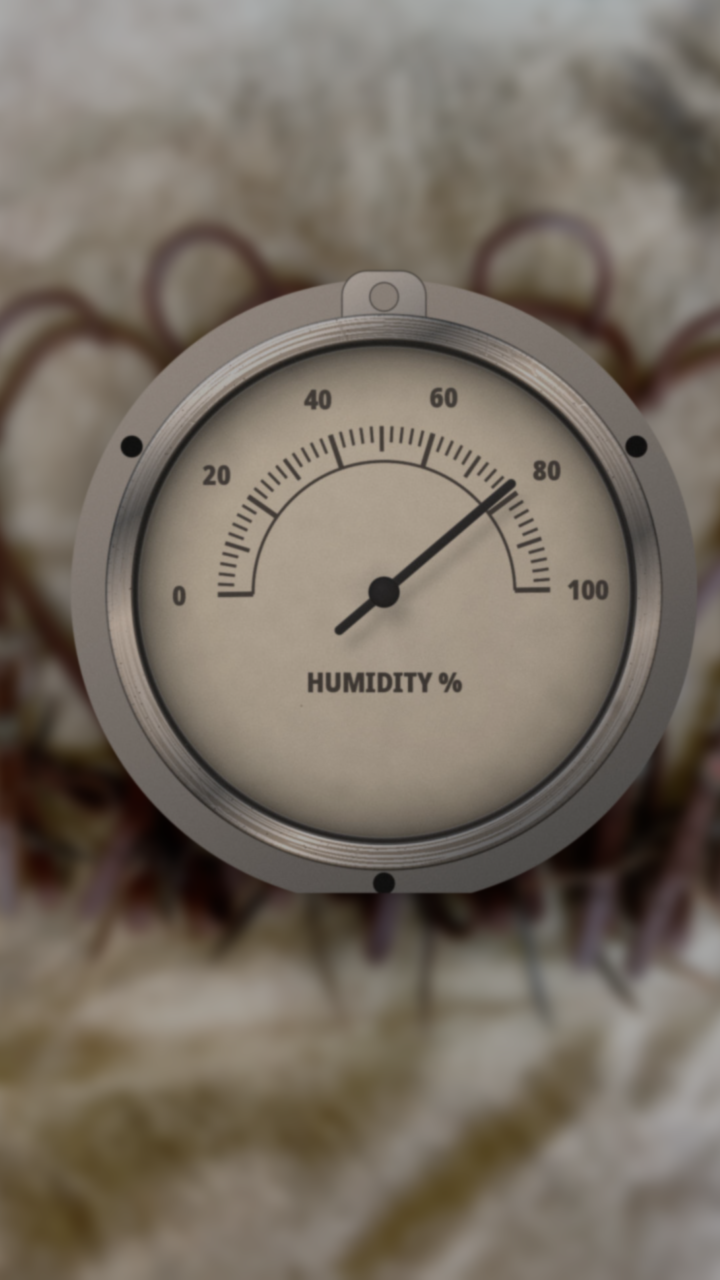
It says 78 %
